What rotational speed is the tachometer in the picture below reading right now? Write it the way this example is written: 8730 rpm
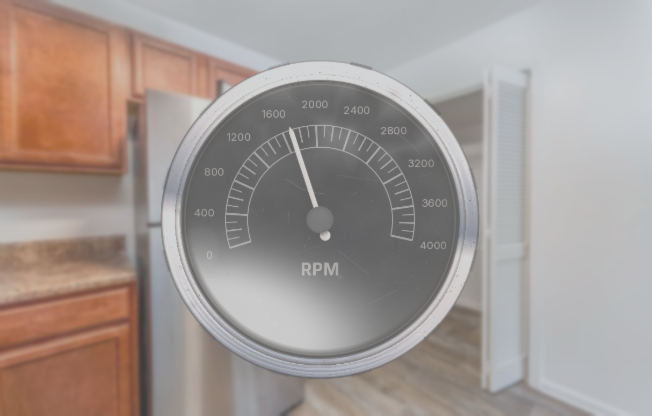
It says 1700 rpm
